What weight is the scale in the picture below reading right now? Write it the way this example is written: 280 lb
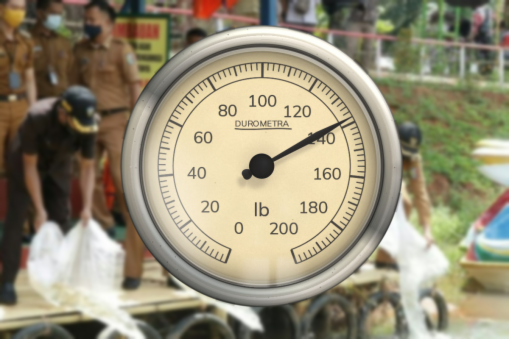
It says 138 lb
